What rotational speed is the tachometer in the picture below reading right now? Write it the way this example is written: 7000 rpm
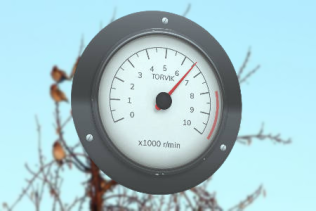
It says 6500 rpm
